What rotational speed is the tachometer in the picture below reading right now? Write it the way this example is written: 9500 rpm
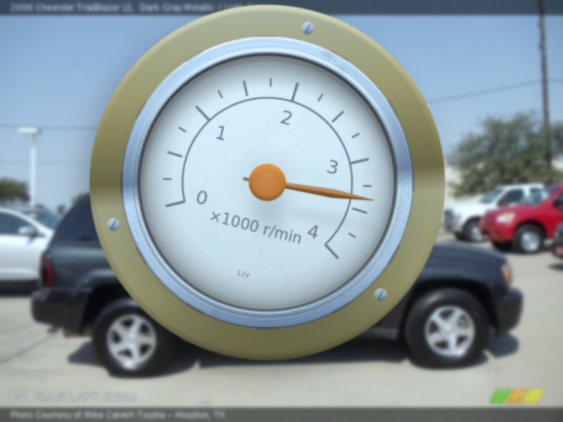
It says 3375 rpm
